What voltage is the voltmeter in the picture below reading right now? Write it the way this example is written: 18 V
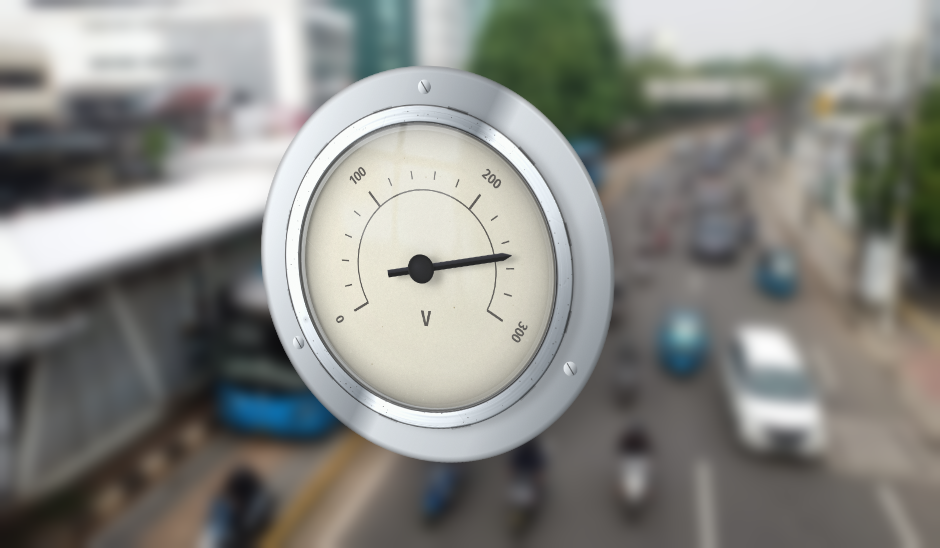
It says 250 V
